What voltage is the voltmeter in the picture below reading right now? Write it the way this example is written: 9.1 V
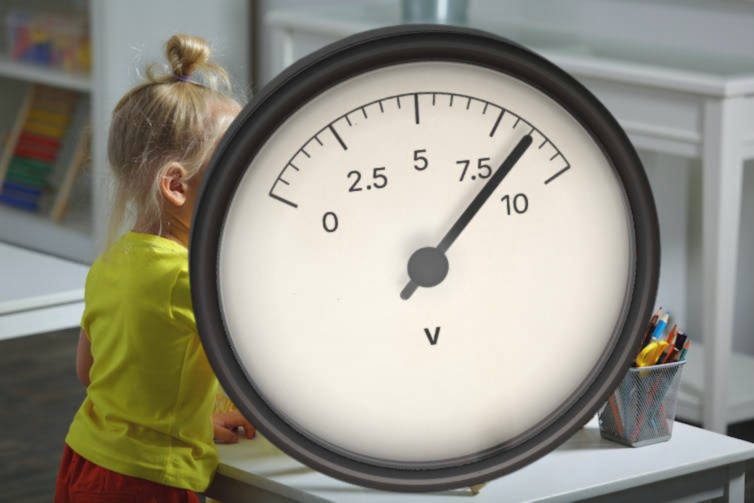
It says 8.5 V
